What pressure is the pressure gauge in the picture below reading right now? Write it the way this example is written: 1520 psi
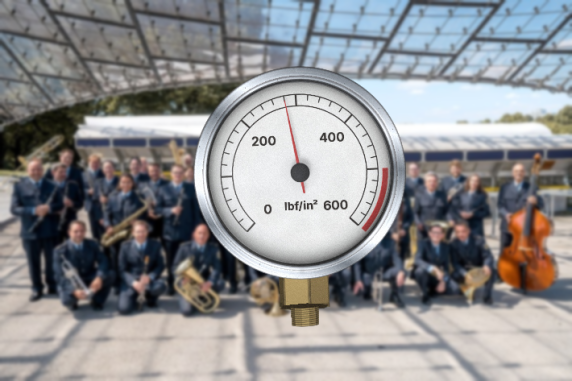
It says 280 psi
